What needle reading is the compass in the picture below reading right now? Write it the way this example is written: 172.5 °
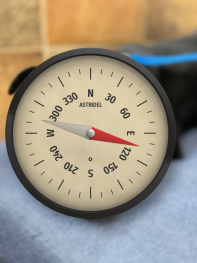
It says 105 °
